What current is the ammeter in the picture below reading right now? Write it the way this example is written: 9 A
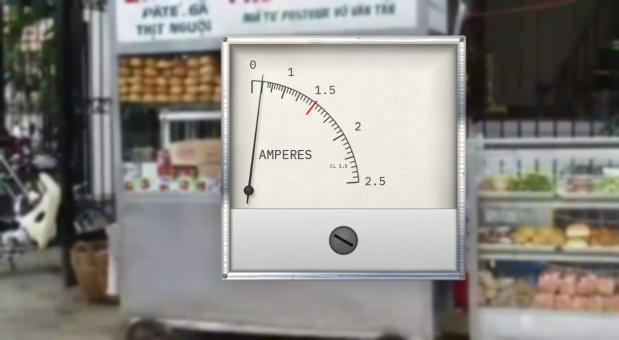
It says 0.5 A
